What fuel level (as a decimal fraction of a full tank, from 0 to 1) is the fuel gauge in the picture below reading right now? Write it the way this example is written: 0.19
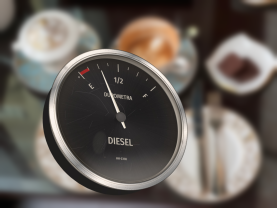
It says 0.25
